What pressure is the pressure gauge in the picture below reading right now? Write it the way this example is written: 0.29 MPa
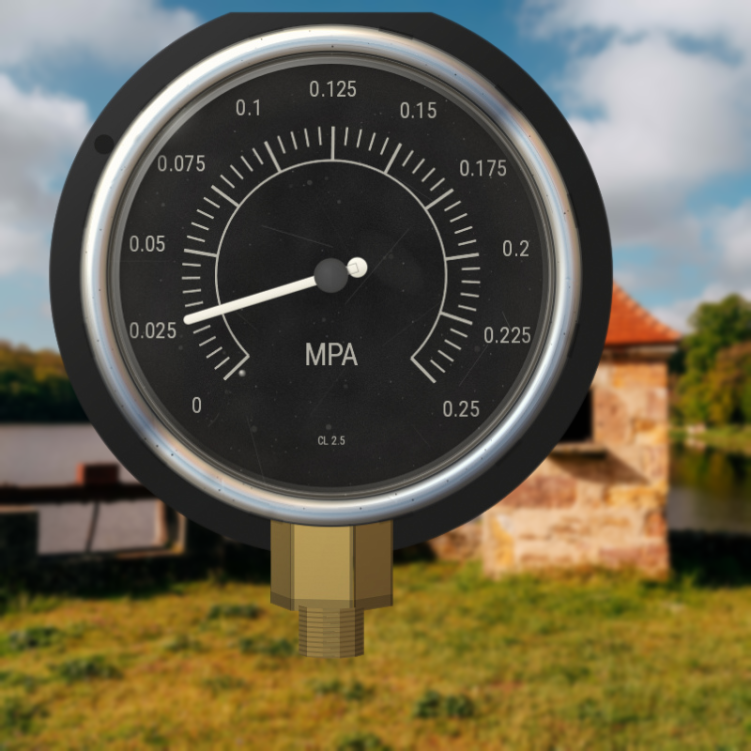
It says 0.025 MPa
